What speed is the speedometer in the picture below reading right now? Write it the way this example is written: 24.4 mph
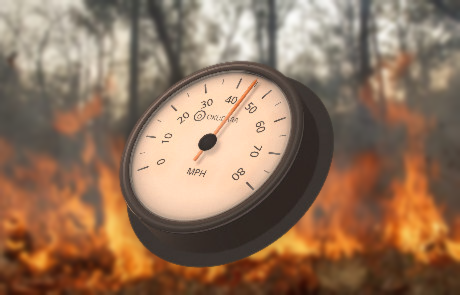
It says 45 mph
